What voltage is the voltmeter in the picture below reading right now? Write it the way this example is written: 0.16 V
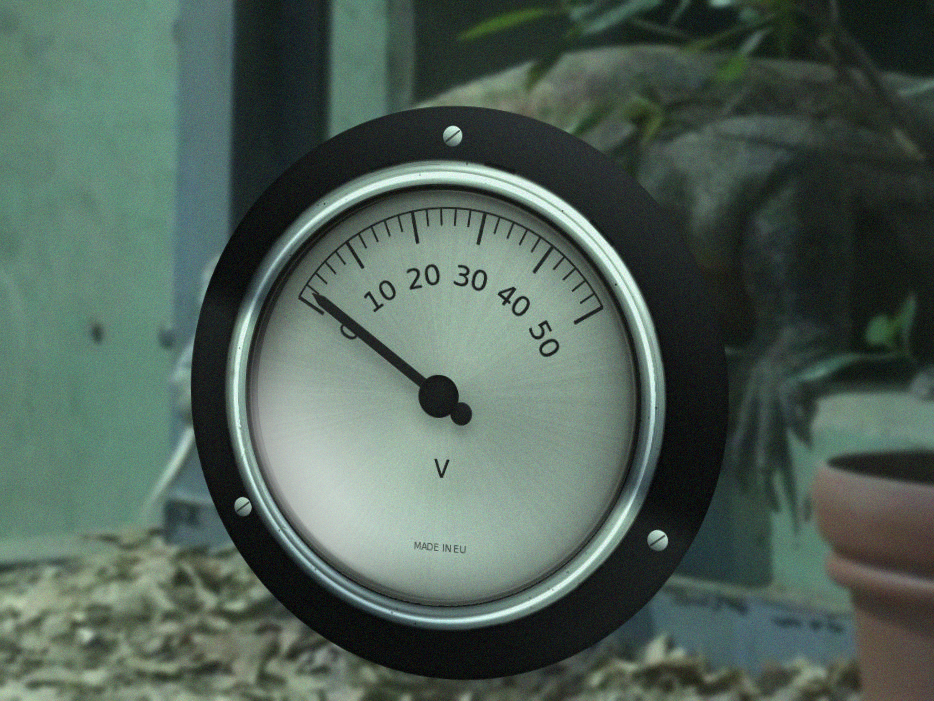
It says 2 V
